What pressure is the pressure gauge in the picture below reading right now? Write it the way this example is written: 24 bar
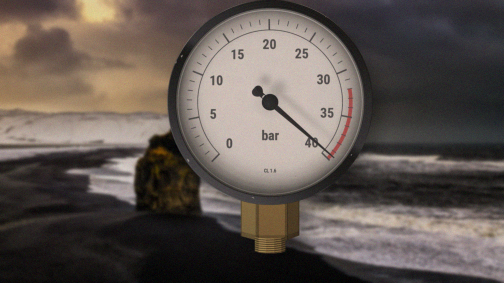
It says 39.5 bar
